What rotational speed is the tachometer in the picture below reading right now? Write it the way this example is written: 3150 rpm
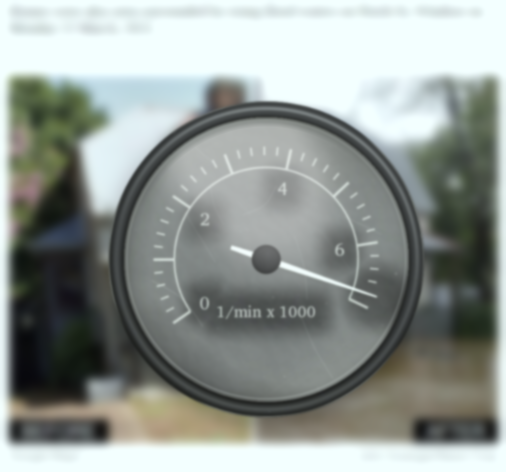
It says 6800 rpm
